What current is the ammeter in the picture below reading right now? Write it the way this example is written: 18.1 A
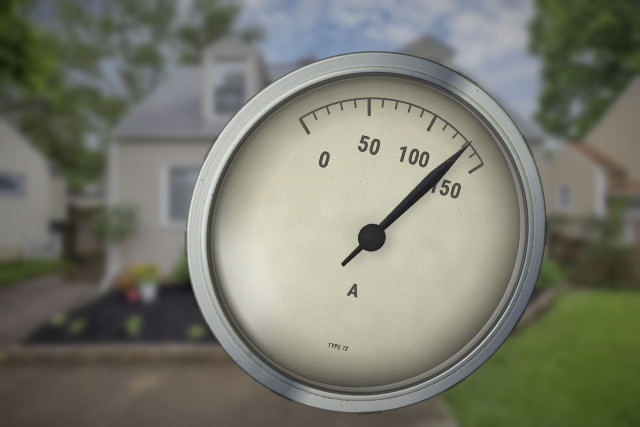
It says 130 A
